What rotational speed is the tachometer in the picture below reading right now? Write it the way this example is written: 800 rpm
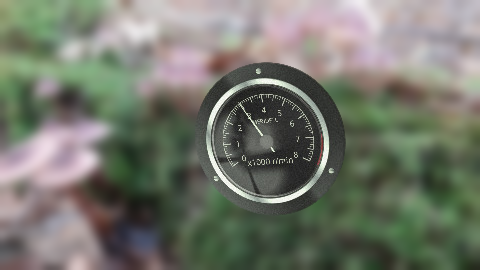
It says 3000 rpm
